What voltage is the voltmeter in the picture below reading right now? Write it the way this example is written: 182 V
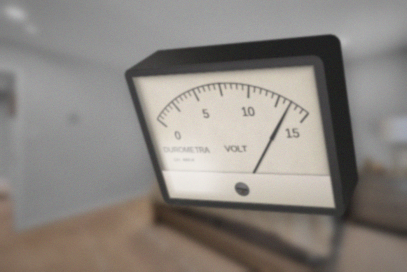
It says 13.5 V
